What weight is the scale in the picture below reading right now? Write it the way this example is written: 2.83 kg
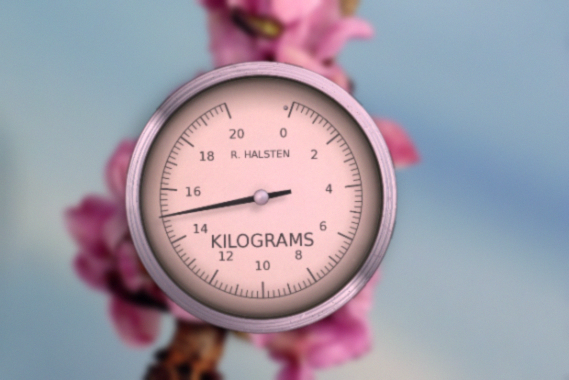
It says 15 kg
